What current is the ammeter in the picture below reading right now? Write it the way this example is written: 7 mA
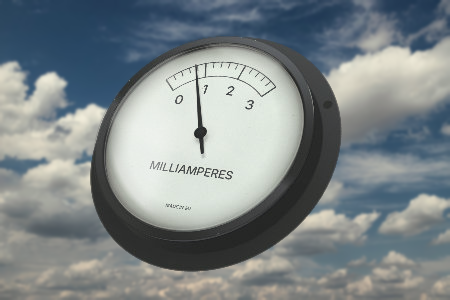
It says 0.8 mA
